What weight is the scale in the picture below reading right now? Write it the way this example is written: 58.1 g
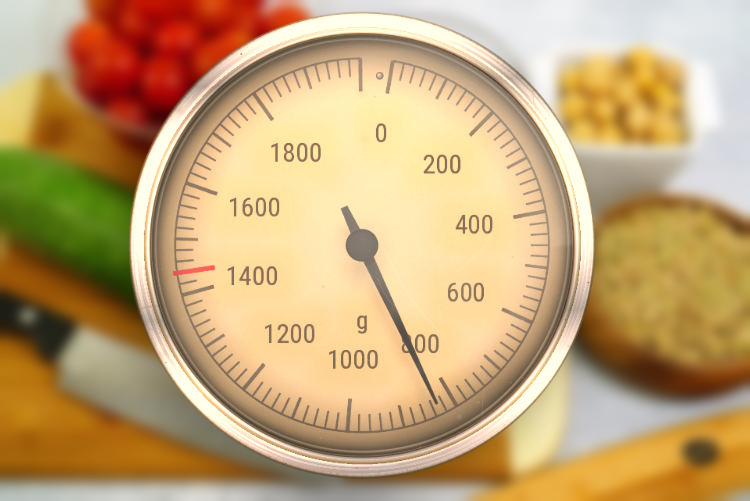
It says 830 g
